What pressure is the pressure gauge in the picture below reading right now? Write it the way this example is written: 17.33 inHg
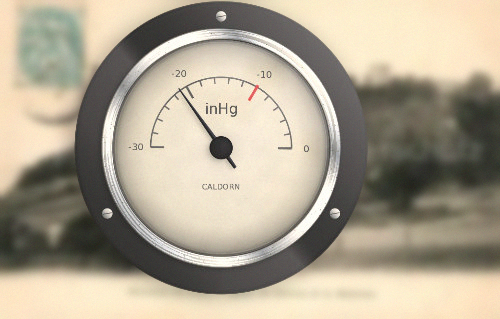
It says -21 inHg
